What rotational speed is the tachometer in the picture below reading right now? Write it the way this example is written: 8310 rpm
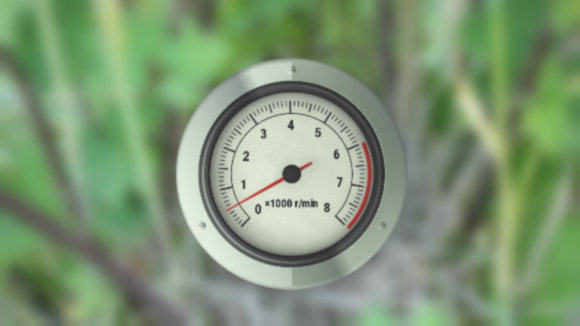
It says 500 rpm
